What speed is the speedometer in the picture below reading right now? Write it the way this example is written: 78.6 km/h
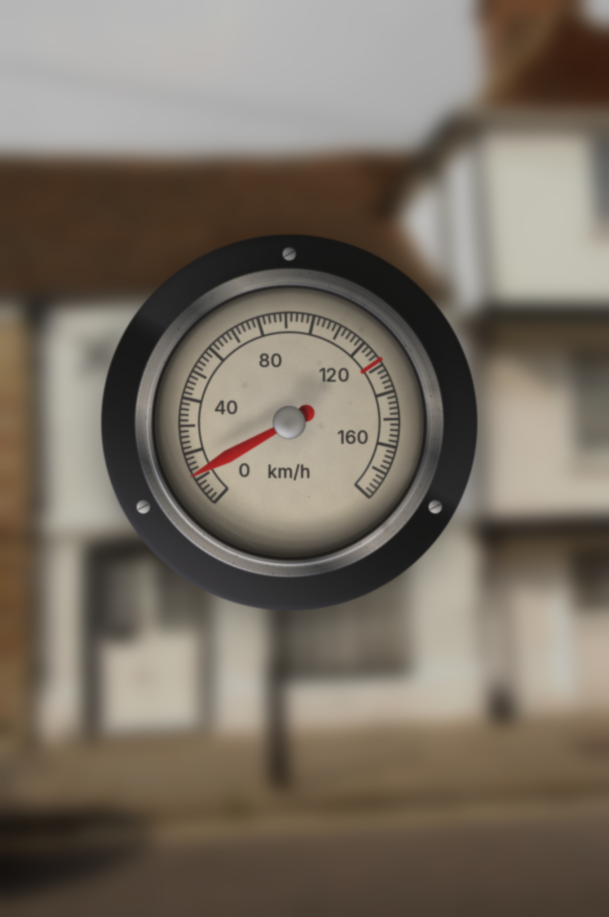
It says 12 km/h
